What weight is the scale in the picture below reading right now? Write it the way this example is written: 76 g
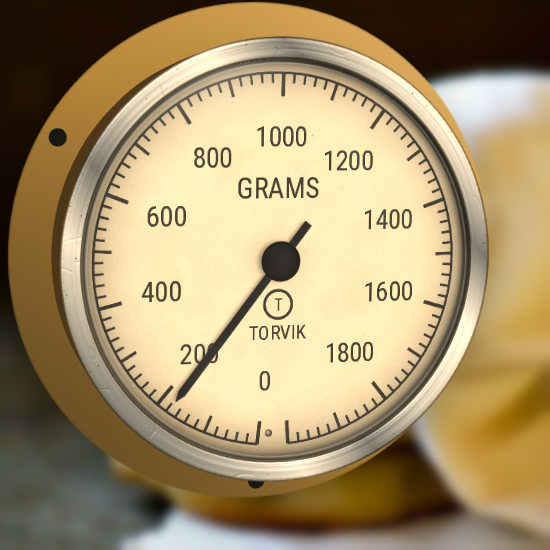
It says 180 g
